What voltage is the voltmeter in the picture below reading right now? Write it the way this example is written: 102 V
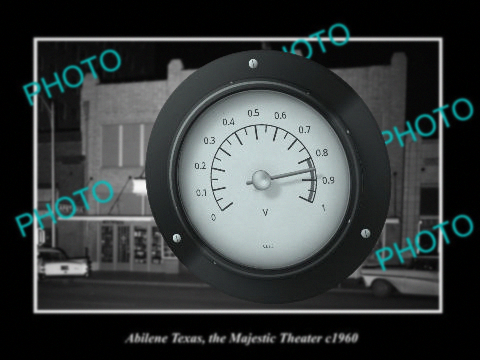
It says 0.85 V
